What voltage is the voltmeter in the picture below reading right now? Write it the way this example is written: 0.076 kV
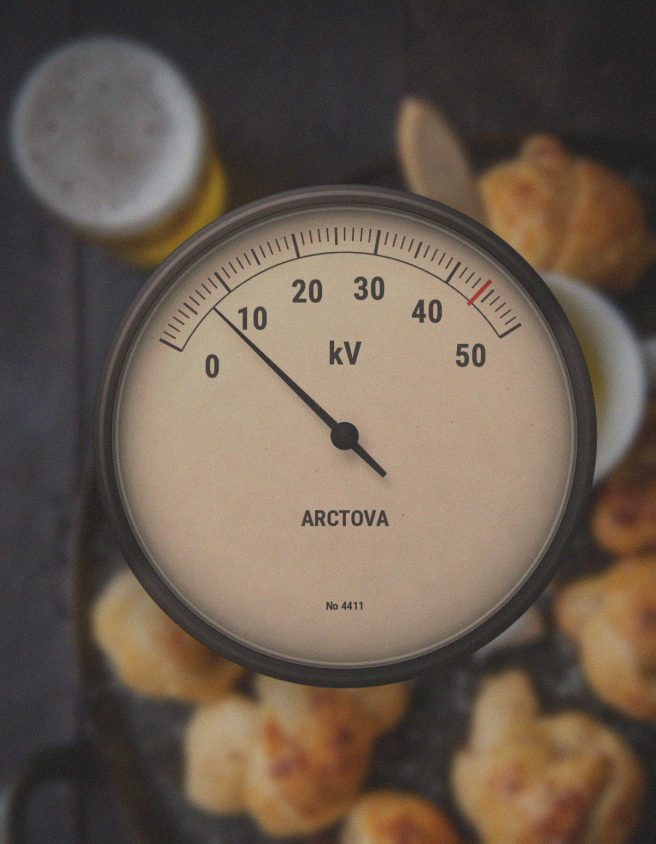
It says 7 kV
